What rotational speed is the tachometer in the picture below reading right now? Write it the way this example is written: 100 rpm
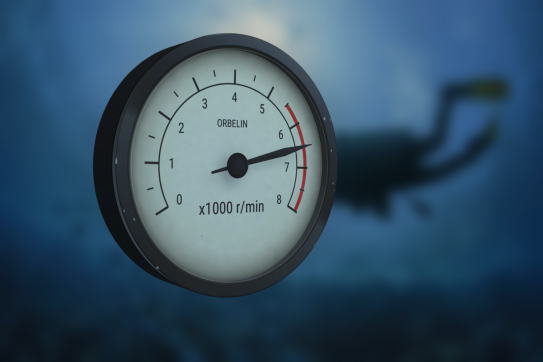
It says 6500 rpm
